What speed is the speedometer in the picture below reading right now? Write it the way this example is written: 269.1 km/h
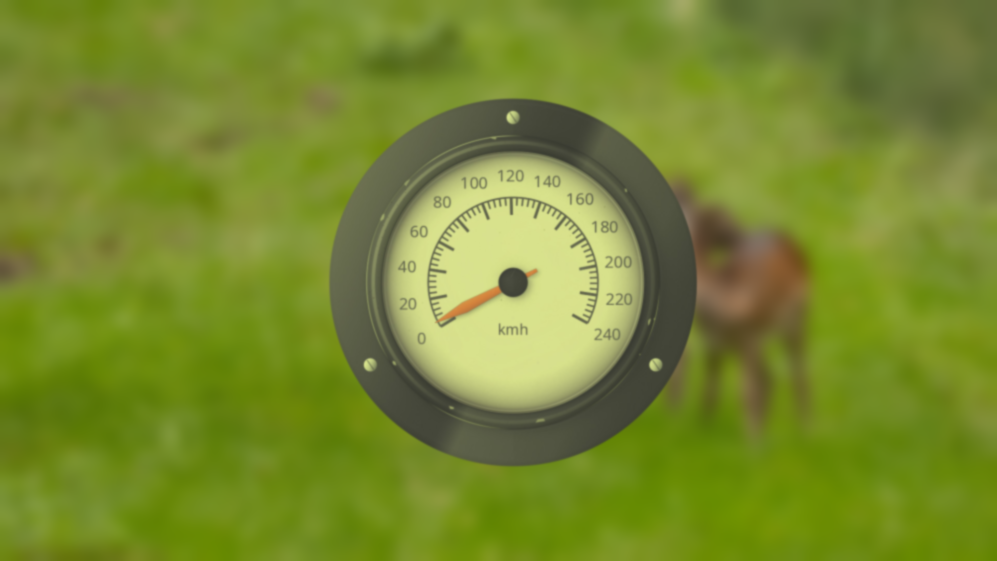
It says 4 km/h
